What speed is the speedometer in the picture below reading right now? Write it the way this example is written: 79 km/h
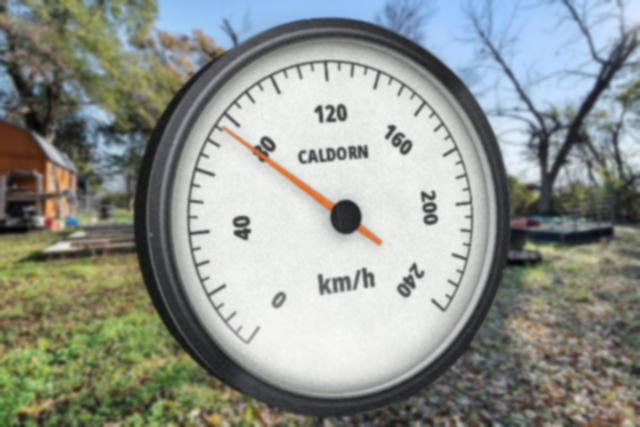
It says 75 km/h
